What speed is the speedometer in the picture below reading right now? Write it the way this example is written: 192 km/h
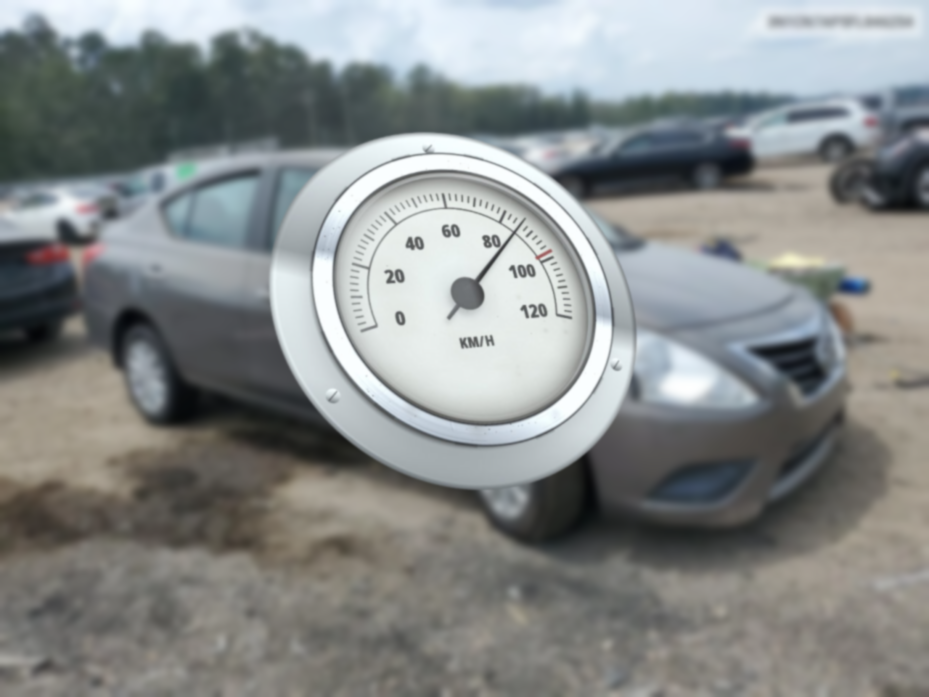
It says 86 km/h
